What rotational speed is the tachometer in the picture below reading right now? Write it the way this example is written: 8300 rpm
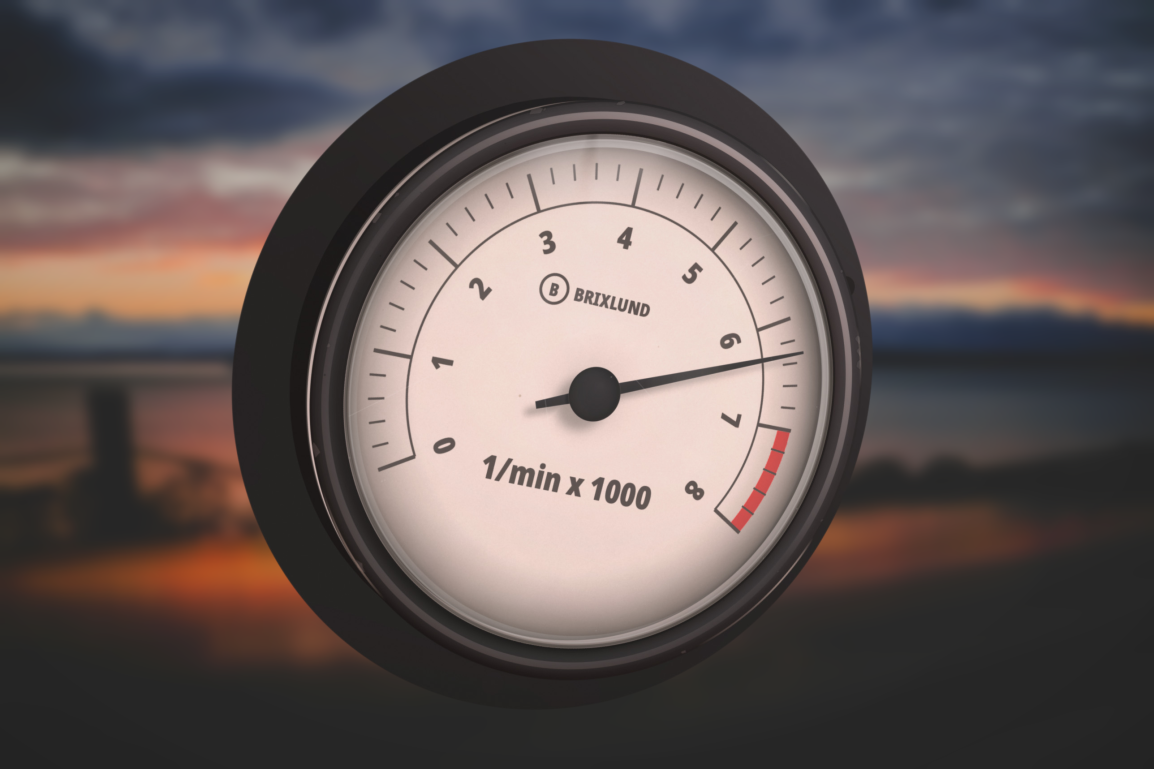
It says 6300 rpm
